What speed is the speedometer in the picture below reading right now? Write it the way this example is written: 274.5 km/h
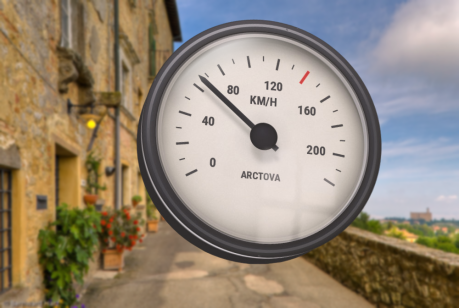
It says 65 km/h
